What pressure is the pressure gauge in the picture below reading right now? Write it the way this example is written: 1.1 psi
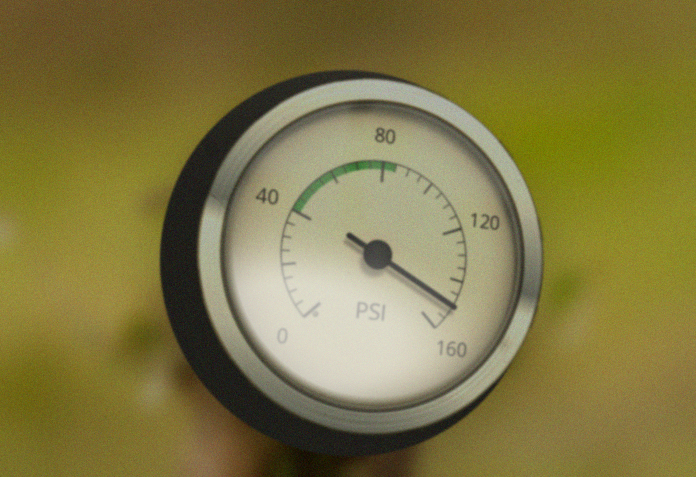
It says 150 psi
